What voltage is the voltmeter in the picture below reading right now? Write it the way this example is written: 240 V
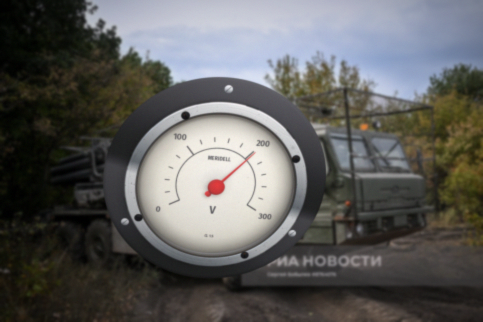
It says 200 V
